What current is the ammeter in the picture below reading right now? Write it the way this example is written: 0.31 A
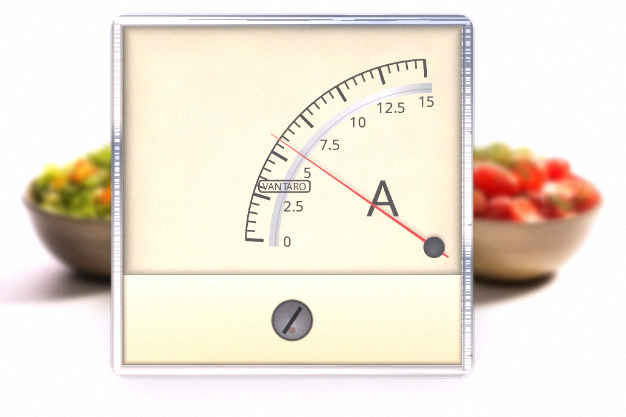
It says 5.75 A
